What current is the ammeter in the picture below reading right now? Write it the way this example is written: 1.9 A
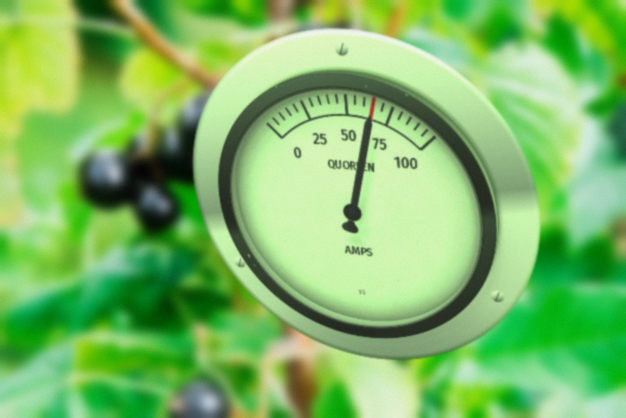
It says 65 A
